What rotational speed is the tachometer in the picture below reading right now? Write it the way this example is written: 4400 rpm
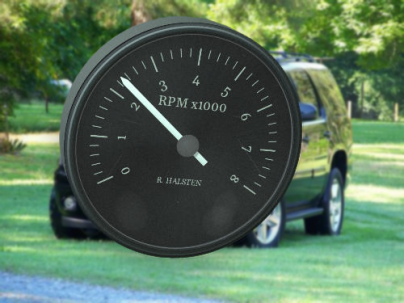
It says 2300 rpm
